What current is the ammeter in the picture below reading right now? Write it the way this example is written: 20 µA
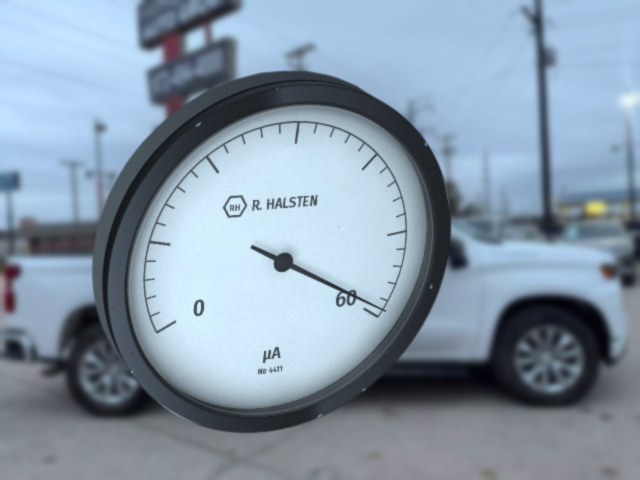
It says 59 µA
